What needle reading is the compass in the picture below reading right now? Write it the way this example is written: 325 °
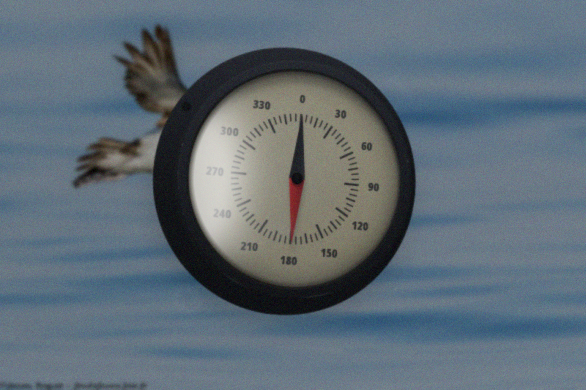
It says 180 °
